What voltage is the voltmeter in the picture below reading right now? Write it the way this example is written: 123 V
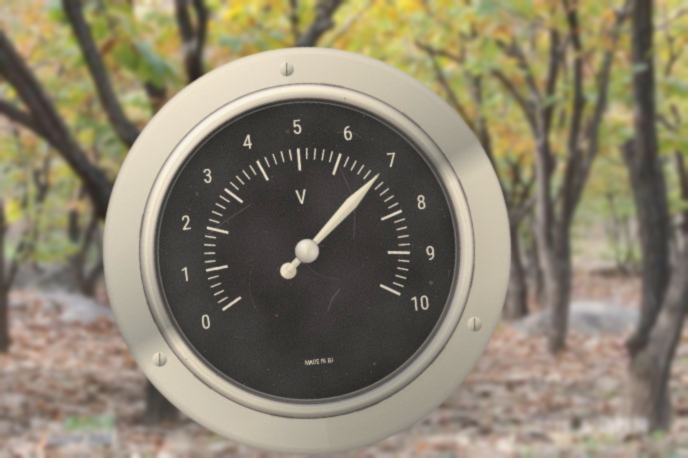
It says 7 V
